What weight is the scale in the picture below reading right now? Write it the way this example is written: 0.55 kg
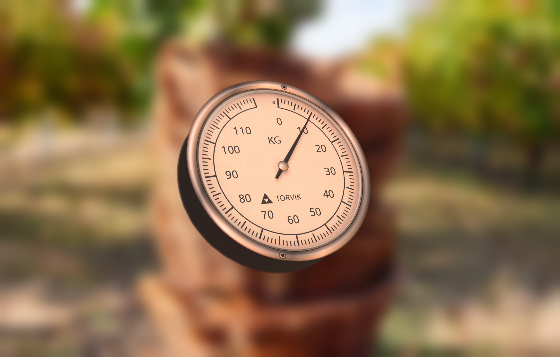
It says 10 kg
